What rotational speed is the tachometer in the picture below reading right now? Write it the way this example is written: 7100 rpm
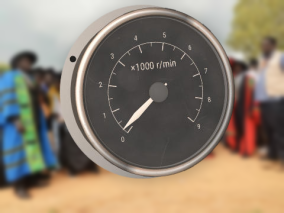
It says 250 rpm
